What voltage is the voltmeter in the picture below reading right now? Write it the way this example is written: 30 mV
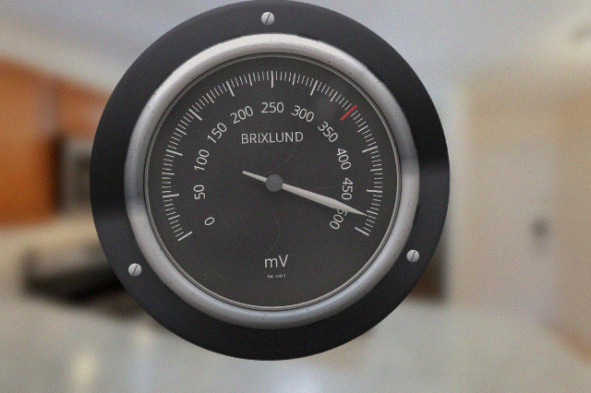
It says 480 mV
